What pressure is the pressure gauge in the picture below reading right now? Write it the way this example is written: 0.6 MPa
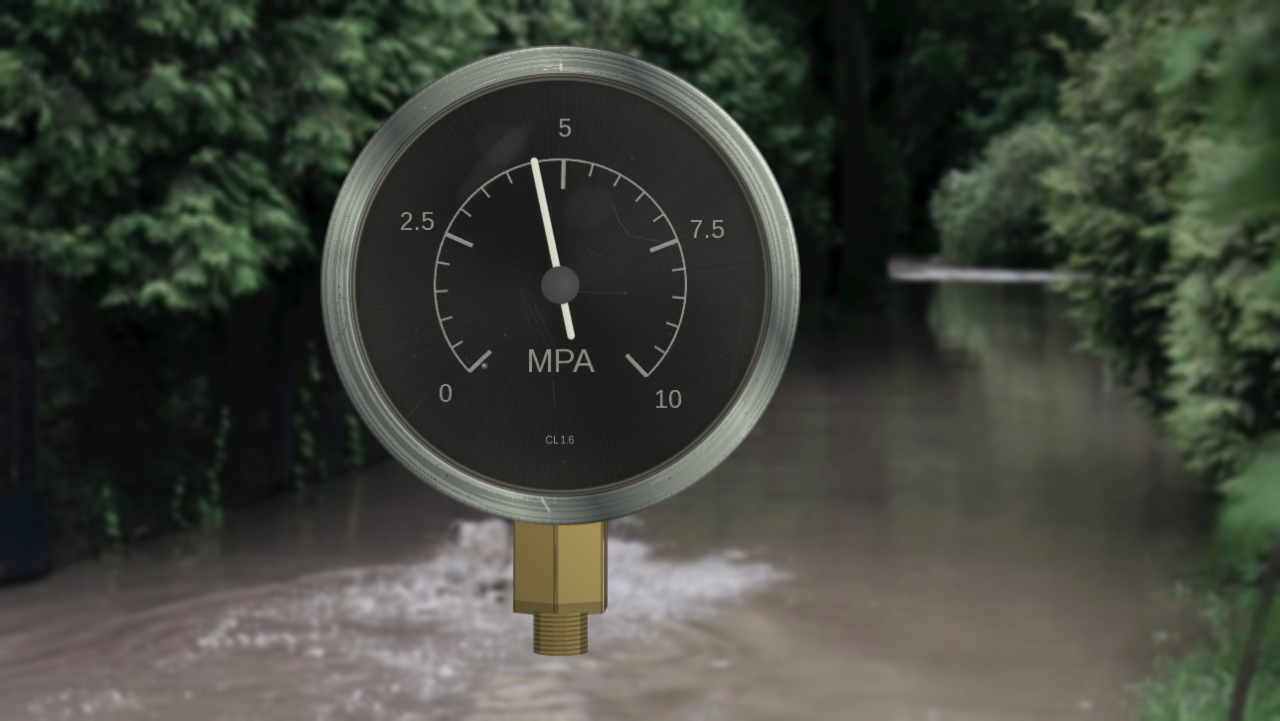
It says 4.5 MPa
